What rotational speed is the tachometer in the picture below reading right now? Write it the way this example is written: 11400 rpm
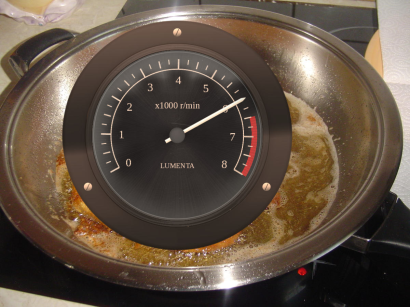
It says 6000 rpm
